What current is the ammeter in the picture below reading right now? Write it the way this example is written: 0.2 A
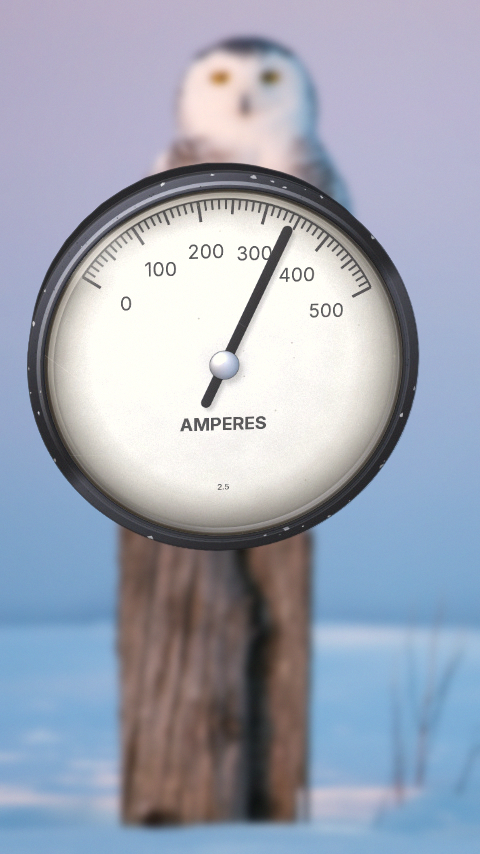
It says 340 A
